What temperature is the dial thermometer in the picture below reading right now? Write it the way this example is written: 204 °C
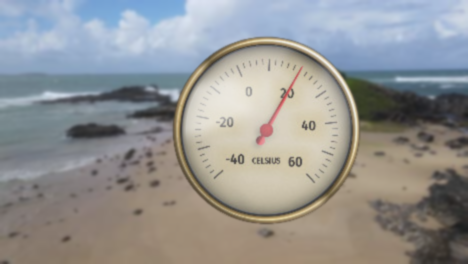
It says 20 °C
